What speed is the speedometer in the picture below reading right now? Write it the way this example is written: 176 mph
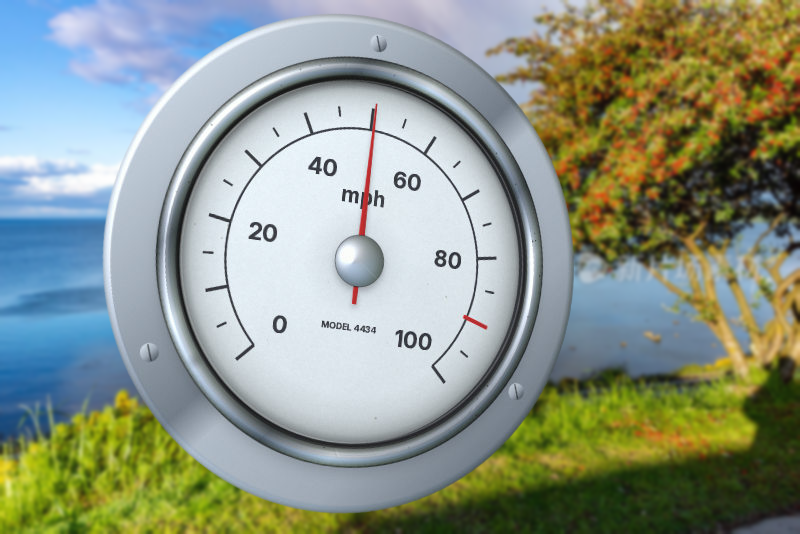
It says 50 mph
